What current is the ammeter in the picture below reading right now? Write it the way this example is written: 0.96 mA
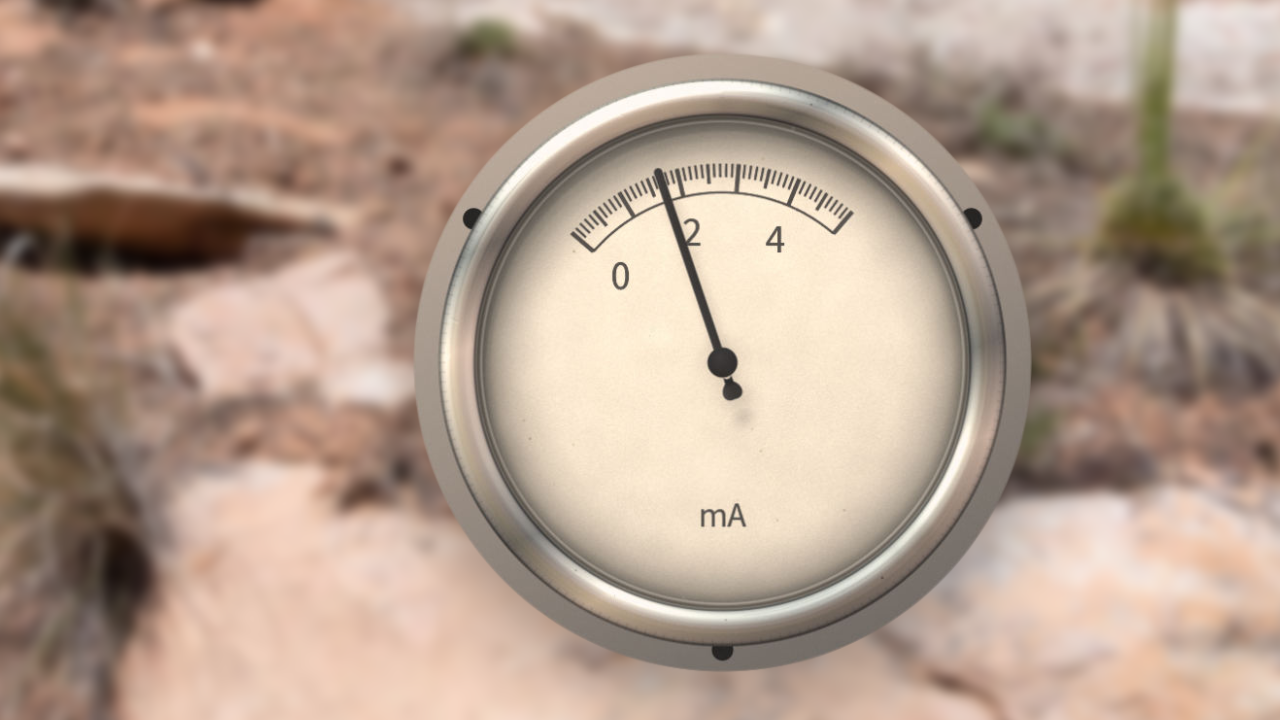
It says 1.7 mA
